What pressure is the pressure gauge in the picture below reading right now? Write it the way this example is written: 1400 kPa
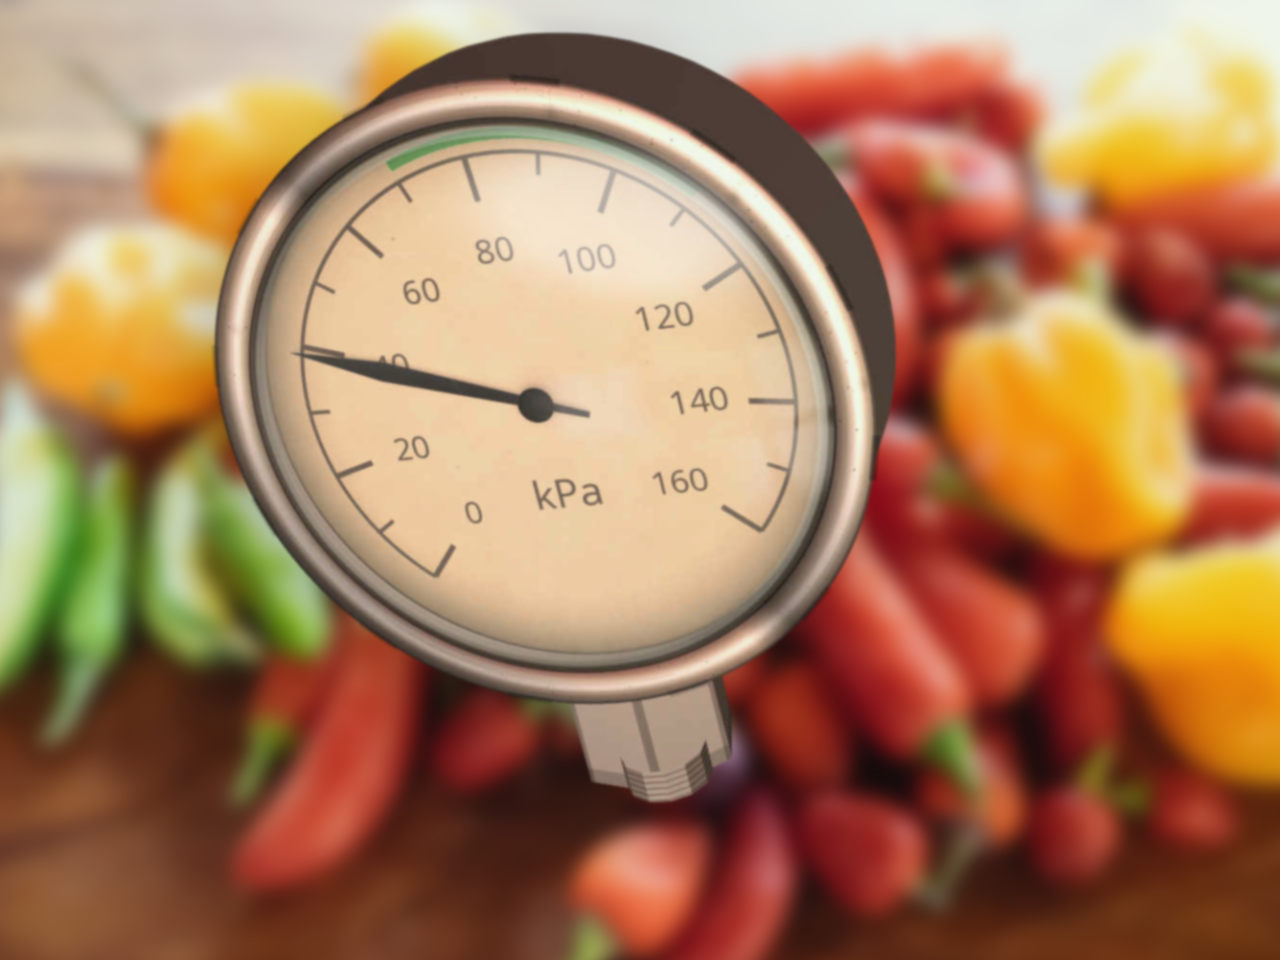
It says 40 kPa
